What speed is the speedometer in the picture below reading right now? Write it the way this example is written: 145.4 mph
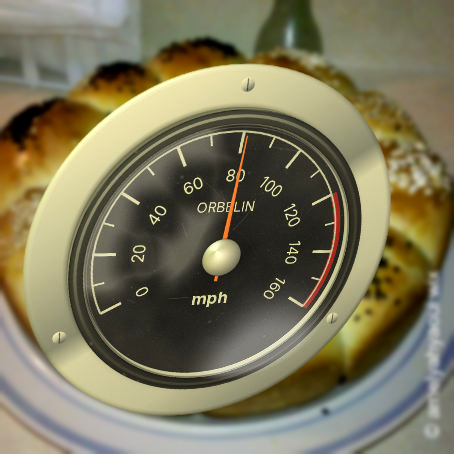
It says 80 mph
